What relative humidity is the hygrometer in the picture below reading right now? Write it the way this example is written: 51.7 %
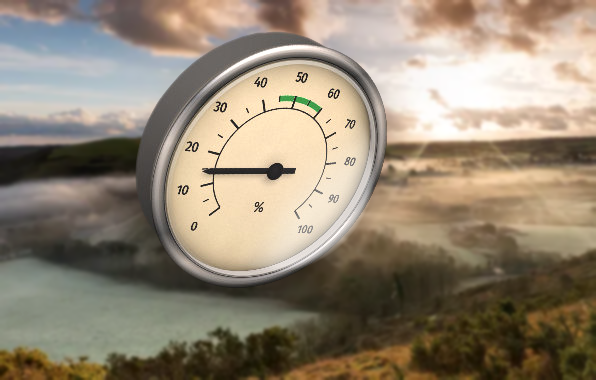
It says 15 %
